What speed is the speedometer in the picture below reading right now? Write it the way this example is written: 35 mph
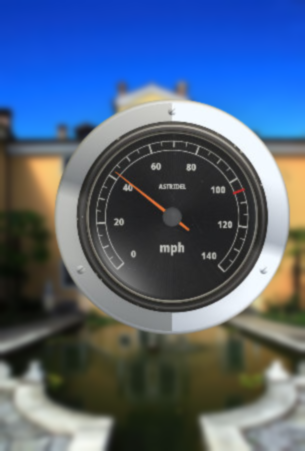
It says 42.5 mph
